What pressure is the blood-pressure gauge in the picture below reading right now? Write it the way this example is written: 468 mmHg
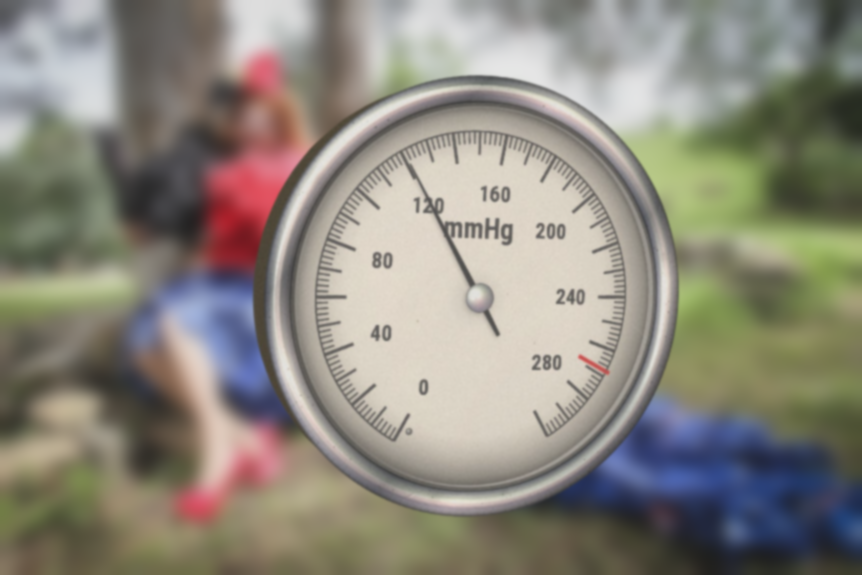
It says 120 mmHg
